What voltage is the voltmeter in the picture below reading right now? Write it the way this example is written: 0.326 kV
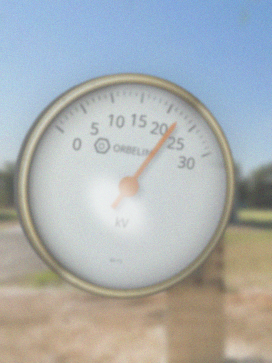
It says 22 kV
